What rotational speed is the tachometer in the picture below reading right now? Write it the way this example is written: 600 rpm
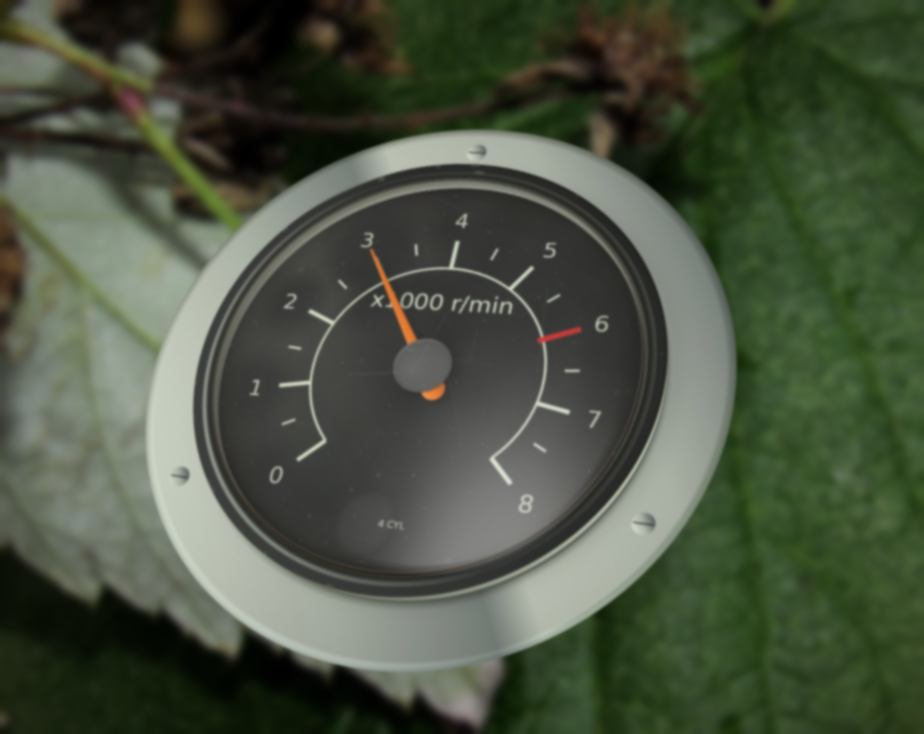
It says 3000 rpm
